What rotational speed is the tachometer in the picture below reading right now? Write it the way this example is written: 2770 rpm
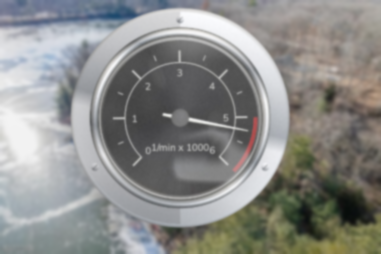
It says 5250 rpm
